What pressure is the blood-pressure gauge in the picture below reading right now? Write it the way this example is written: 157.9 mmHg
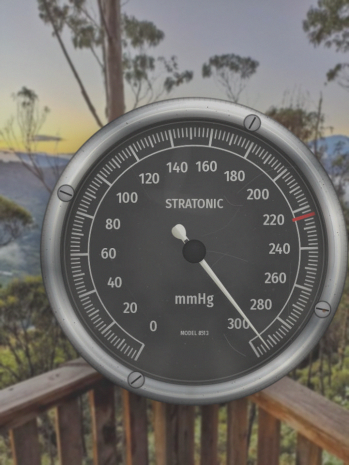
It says 294 mmHg
